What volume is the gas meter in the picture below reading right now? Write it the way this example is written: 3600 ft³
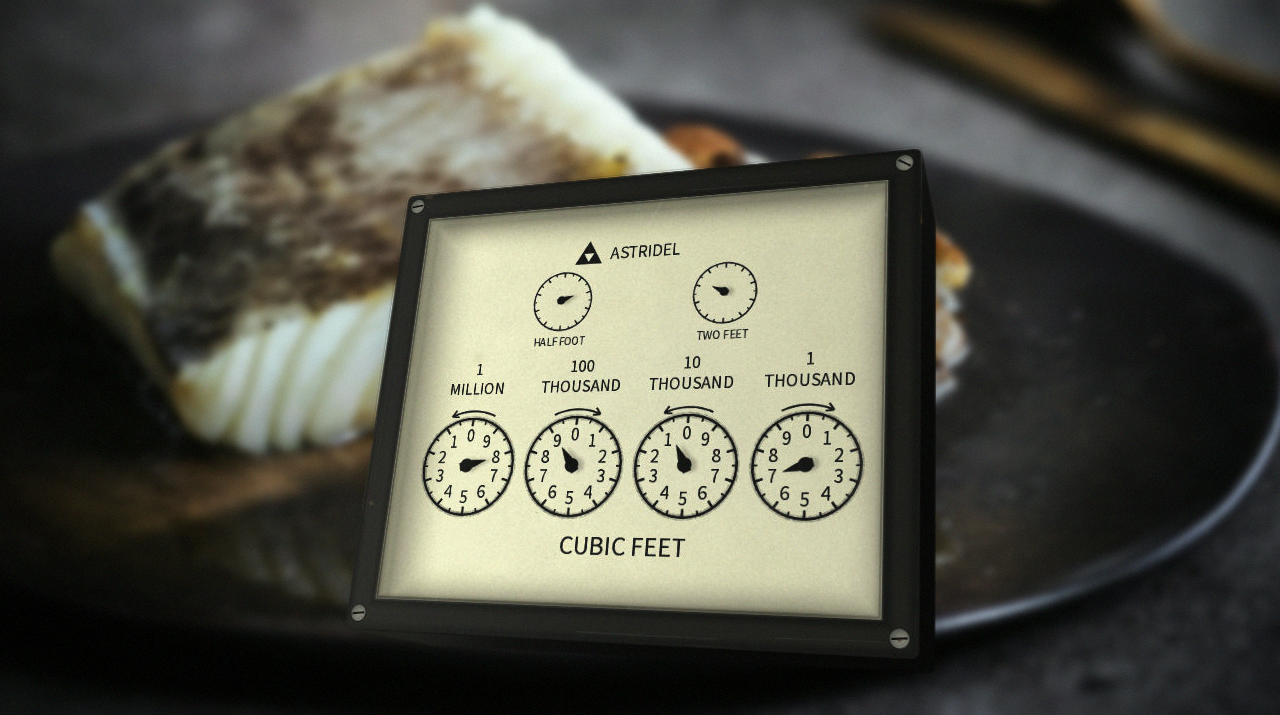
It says 790700 ft³
